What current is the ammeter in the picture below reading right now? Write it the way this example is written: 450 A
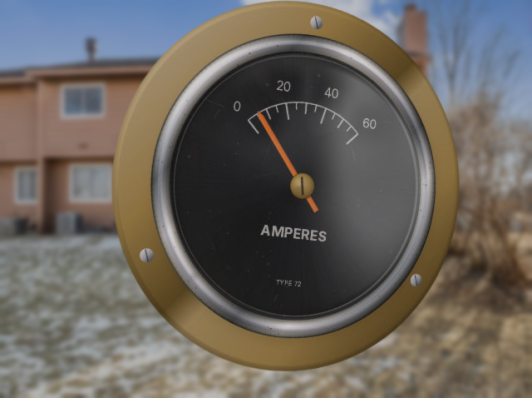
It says 5 A
